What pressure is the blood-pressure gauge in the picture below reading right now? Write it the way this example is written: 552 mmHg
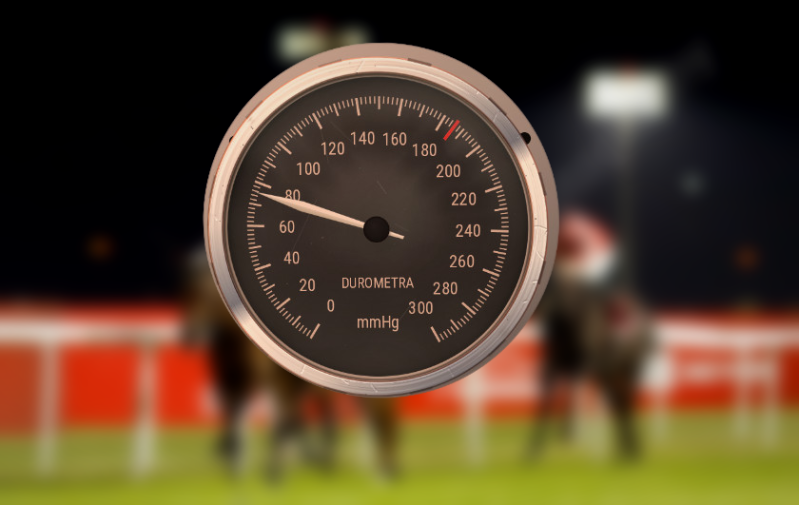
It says 76 mmHg
